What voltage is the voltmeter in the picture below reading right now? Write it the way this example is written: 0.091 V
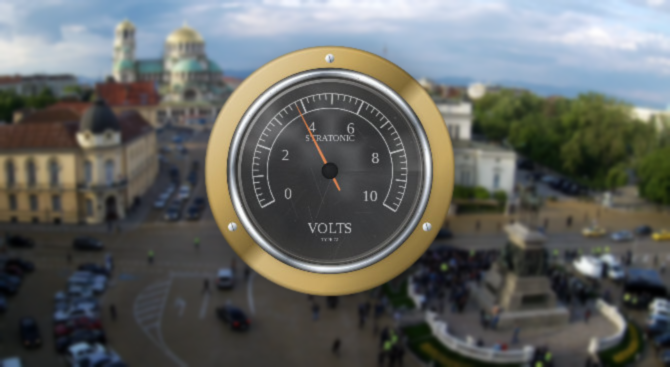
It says 3.8 V
